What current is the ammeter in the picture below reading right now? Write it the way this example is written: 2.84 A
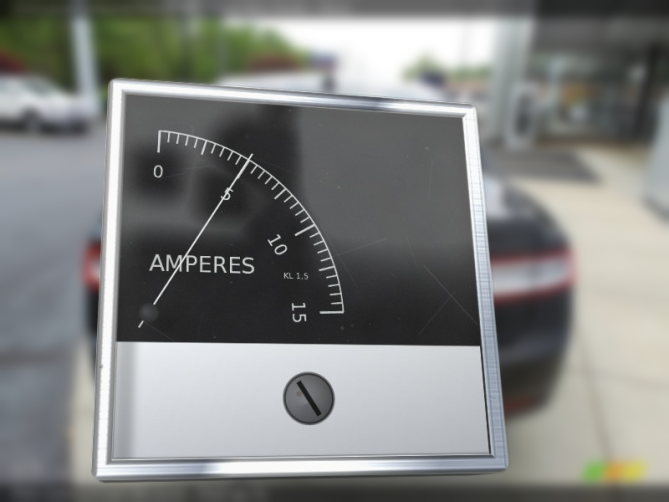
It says 5 A
